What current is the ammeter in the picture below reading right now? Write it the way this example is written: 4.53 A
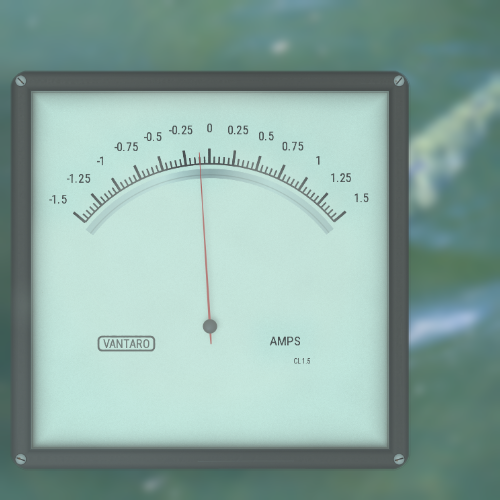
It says -0.1 A
